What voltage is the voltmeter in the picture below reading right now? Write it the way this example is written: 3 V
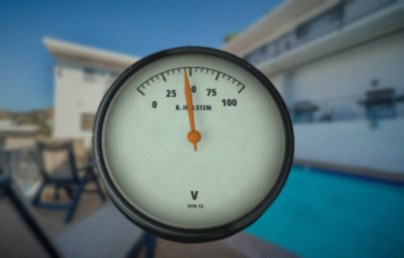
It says 45 V
